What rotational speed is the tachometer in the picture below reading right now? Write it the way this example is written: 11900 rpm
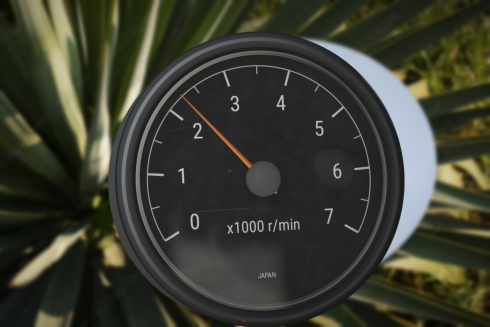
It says 2250 rpm
